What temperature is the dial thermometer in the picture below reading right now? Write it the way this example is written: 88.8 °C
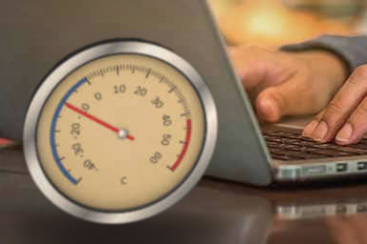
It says -10 °C
